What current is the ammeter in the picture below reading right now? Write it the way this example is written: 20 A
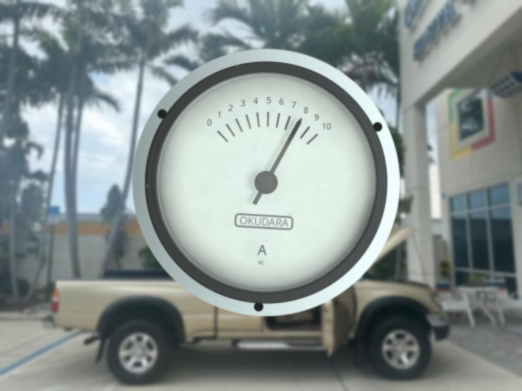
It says 8 A
